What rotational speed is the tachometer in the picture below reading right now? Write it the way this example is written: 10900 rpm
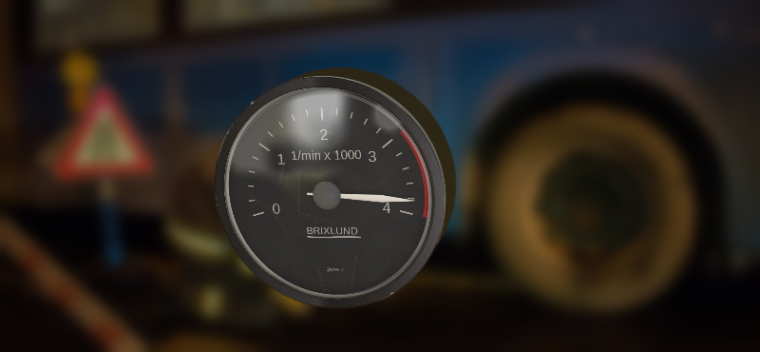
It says 3800 rpm
